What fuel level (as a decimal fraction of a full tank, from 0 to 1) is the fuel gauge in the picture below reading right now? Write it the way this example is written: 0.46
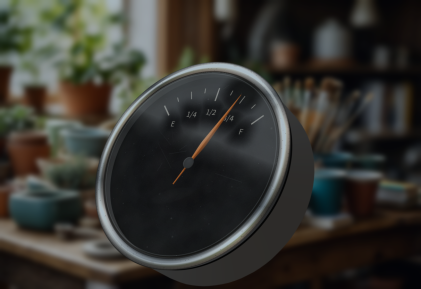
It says 0.75
